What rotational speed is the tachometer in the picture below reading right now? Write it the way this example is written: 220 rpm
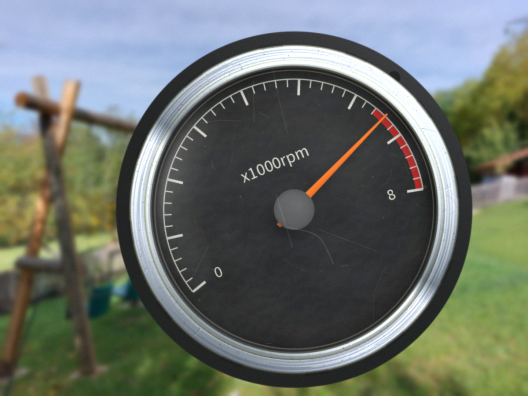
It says 6600 rpm
